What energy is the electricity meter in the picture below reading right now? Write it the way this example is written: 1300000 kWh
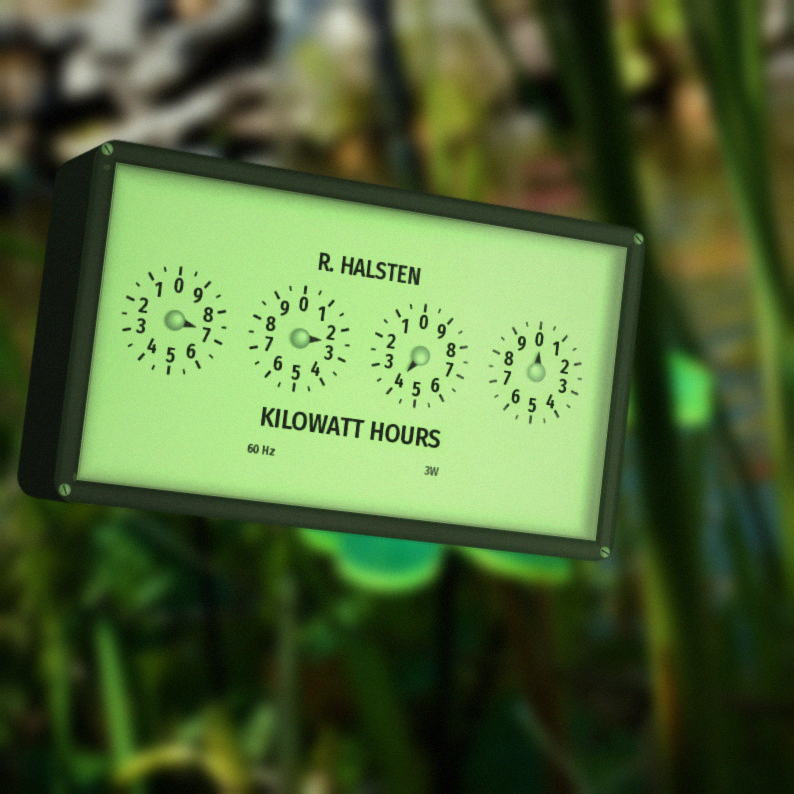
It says 7240 kWh
